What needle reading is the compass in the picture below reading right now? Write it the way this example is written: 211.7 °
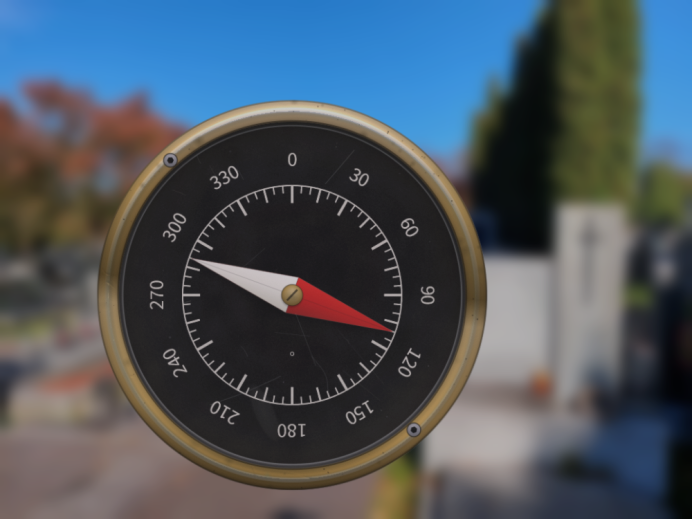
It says 110 °
